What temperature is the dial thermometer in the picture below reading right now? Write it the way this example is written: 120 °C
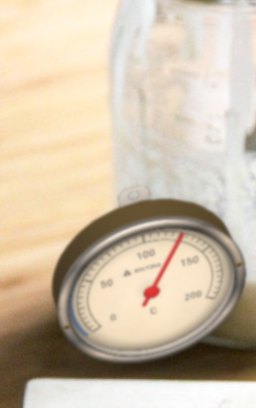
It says 125 °C
